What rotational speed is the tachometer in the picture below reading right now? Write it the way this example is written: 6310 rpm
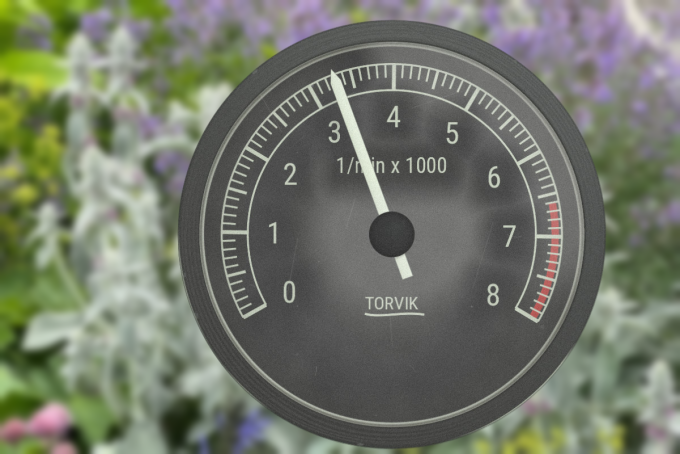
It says 3300 rpm
